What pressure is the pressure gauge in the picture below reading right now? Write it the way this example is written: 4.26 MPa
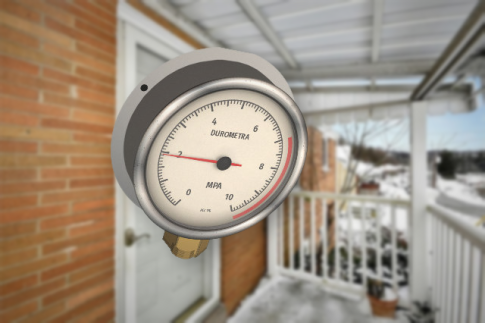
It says 2 MPa
